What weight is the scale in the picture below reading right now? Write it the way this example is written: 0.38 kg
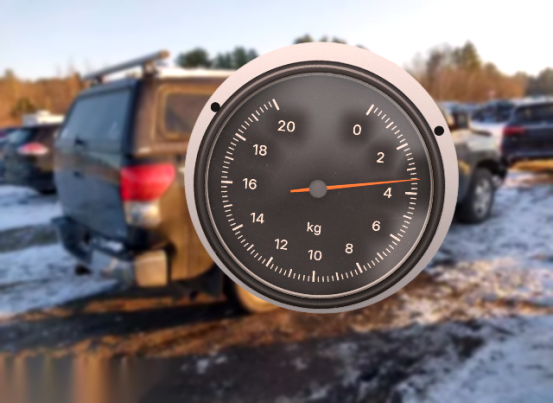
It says 3.4 kg
